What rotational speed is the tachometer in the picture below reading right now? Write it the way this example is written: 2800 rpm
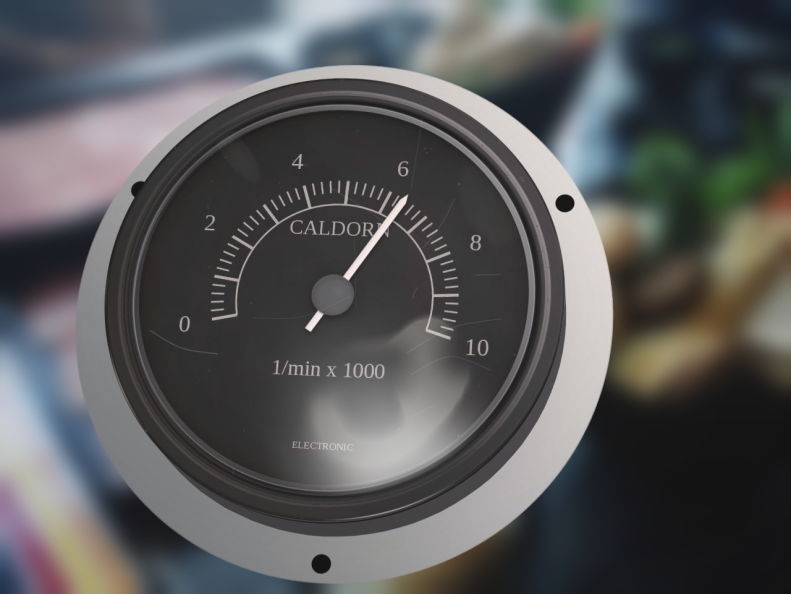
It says 6400 rpm
